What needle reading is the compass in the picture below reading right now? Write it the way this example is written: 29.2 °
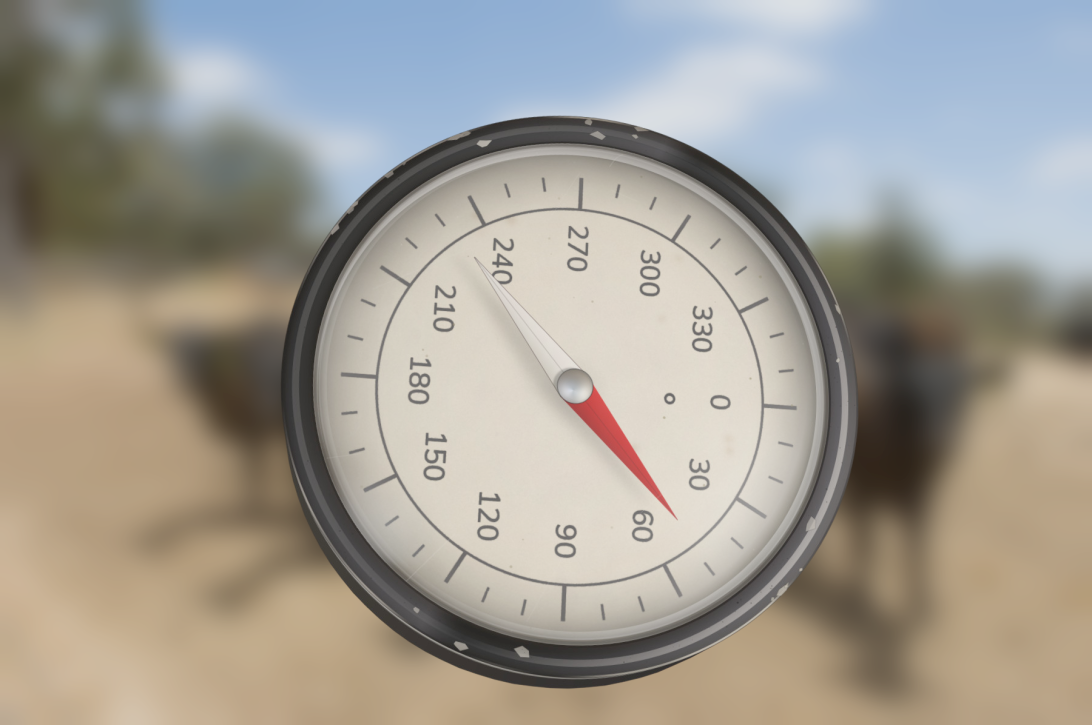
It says 50 °
